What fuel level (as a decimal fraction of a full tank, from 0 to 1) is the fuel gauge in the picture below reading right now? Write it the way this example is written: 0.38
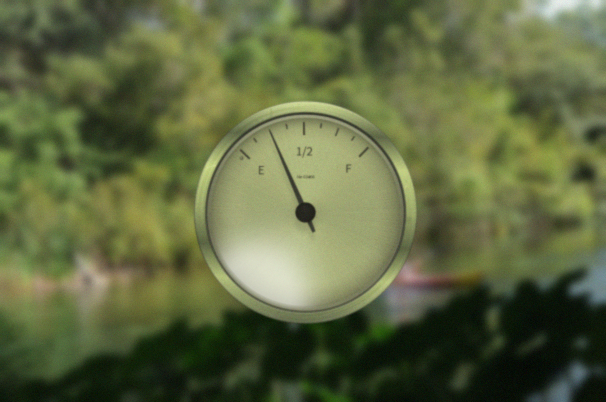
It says 0.25
